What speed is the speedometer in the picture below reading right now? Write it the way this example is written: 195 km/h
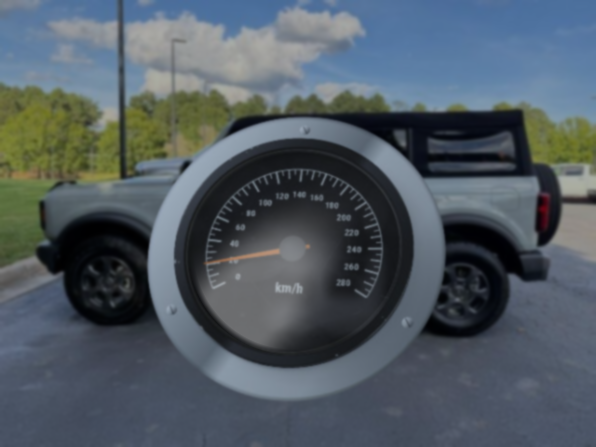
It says 20 km/h
